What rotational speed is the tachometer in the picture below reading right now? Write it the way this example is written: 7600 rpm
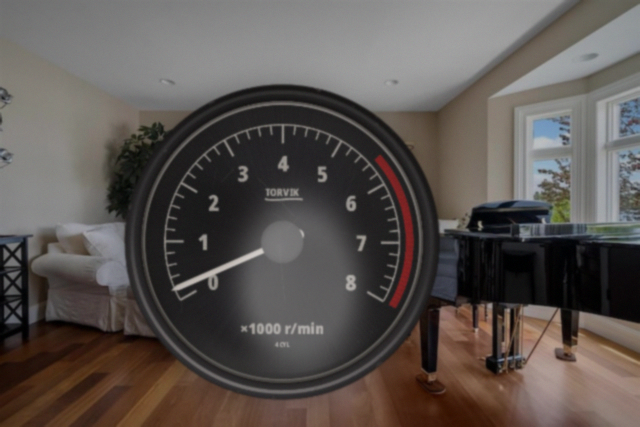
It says 200 rpm
